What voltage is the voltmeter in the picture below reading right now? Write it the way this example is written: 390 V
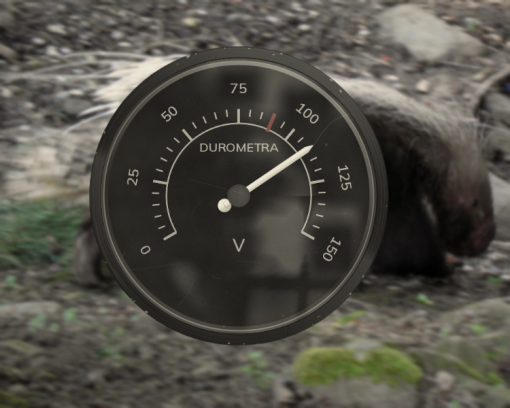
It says 110 V
